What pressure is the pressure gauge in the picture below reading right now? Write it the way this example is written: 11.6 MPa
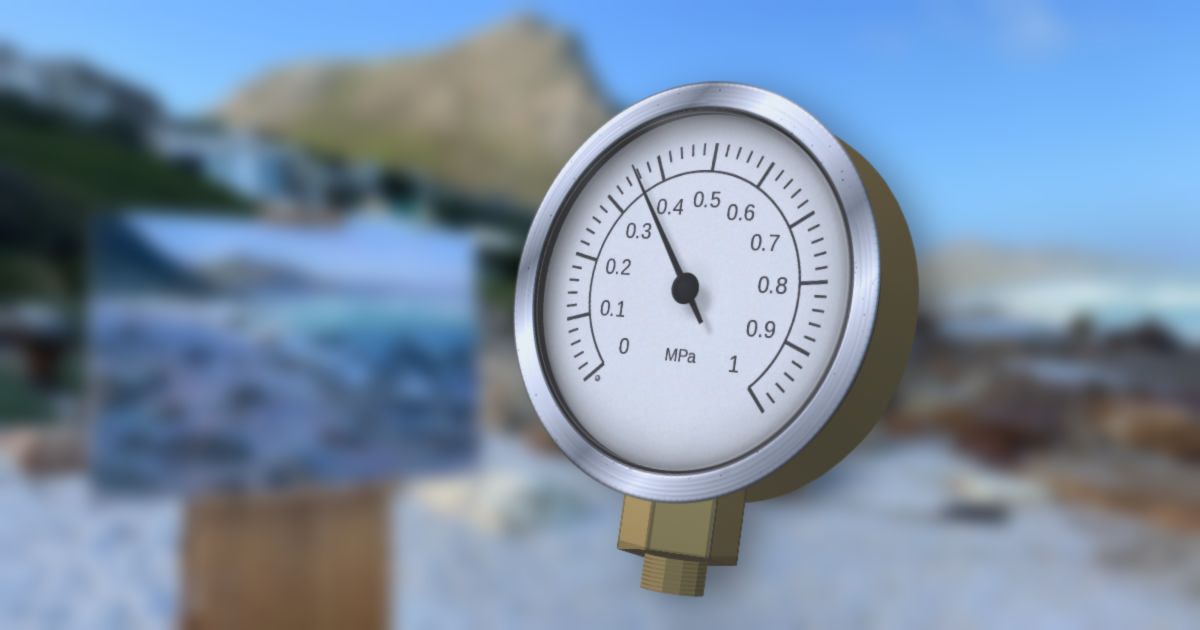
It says 0.36 MPa
